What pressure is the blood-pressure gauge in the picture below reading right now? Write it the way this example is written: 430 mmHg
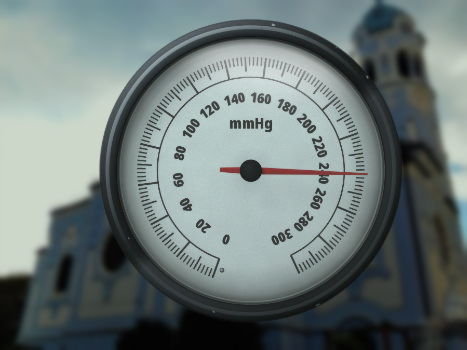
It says 240 mmHg
